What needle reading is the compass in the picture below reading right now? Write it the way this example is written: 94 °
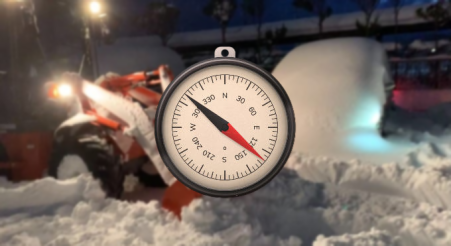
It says 130 °
